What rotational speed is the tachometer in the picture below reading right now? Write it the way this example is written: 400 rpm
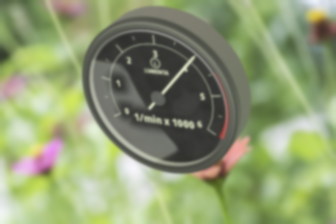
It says 4000 rpm
